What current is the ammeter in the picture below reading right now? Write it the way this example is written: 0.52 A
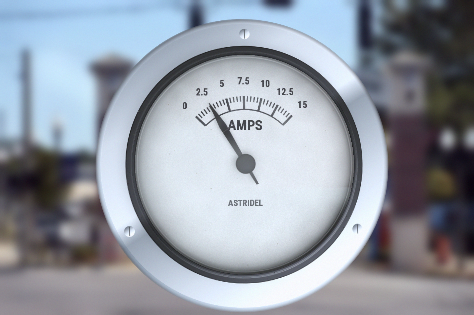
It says 2.5 A
